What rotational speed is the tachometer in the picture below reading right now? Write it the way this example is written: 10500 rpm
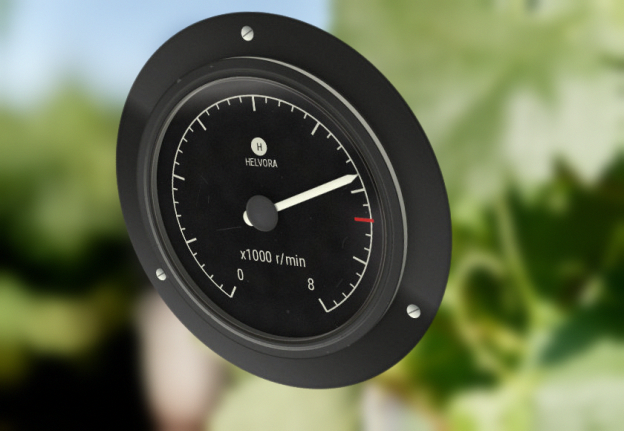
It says 5800 rpm
